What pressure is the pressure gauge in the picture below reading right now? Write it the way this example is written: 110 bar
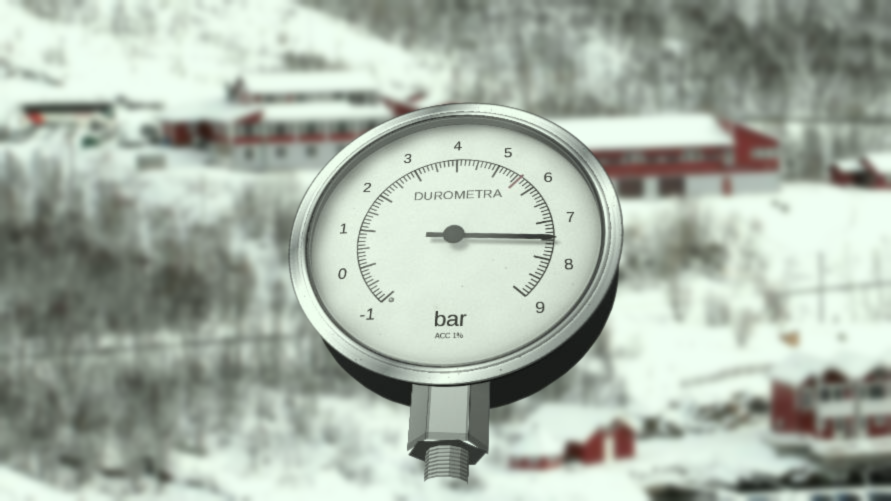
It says 7.5 bar
